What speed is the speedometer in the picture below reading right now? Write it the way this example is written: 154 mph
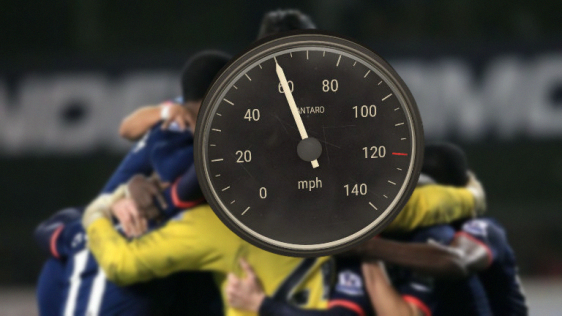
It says 60 mph
